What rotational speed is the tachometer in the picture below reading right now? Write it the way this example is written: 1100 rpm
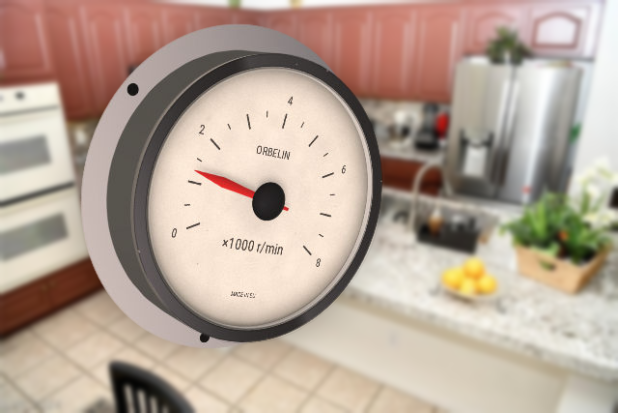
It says 1250 rpm
